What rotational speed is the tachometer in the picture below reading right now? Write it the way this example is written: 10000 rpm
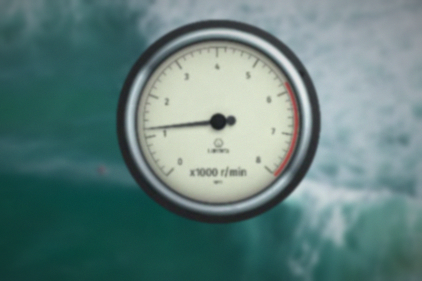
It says 1200 rpm
